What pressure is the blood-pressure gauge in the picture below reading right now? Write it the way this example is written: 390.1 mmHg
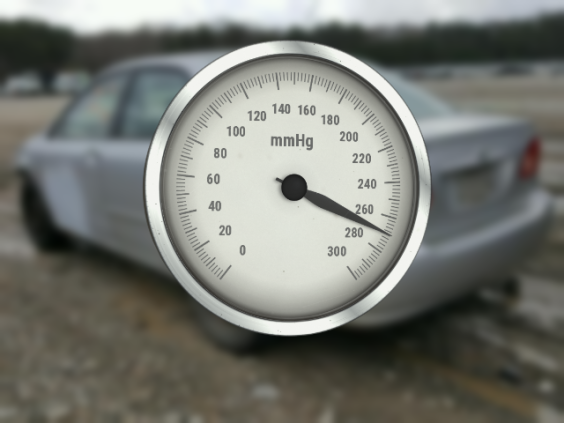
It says 270 mmHg
